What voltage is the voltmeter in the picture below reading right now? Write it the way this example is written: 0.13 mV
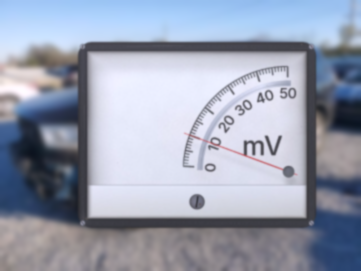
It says 10 mV
